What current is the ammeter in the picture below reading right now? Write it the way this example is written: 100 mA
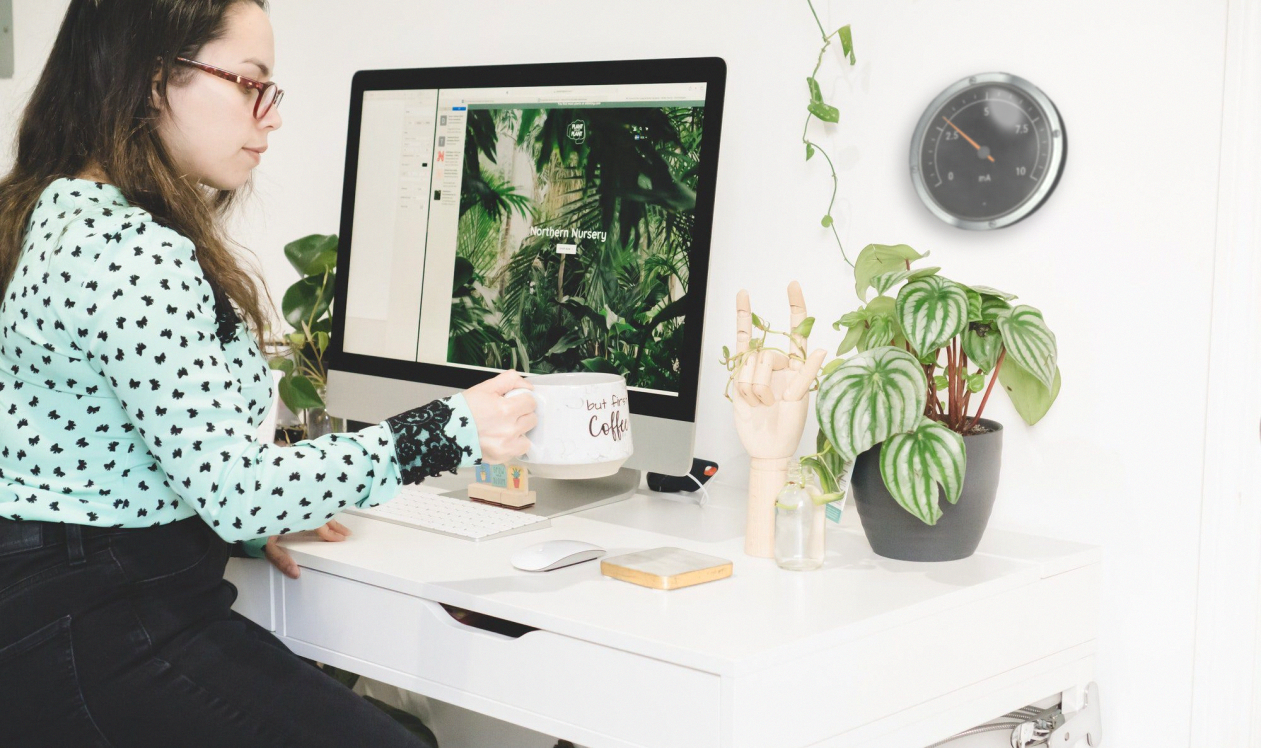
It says 3 mA
